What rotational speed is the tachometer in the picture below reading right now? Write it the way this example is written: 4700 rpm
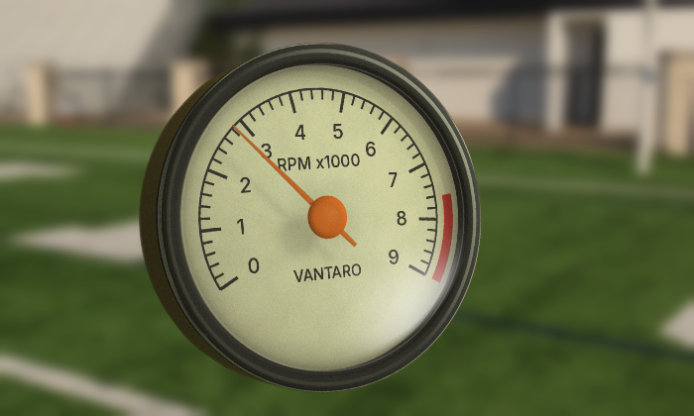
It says 2800 rpm
